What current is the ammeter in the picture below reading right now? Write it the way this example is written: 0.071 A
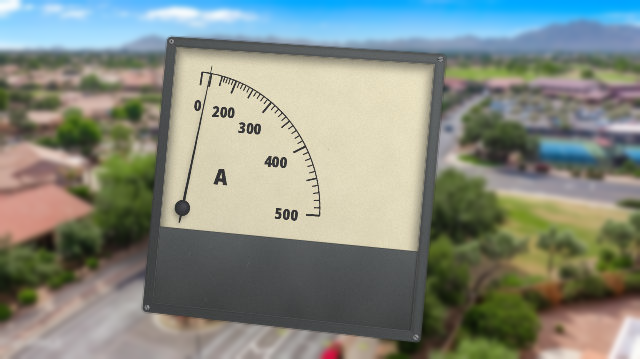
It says 100 A
